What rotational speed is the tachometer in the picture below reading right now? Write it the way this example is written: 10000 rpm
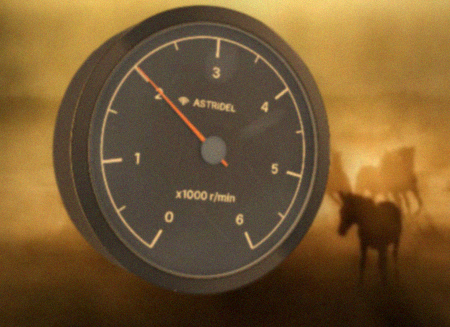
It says 2000 rpm
